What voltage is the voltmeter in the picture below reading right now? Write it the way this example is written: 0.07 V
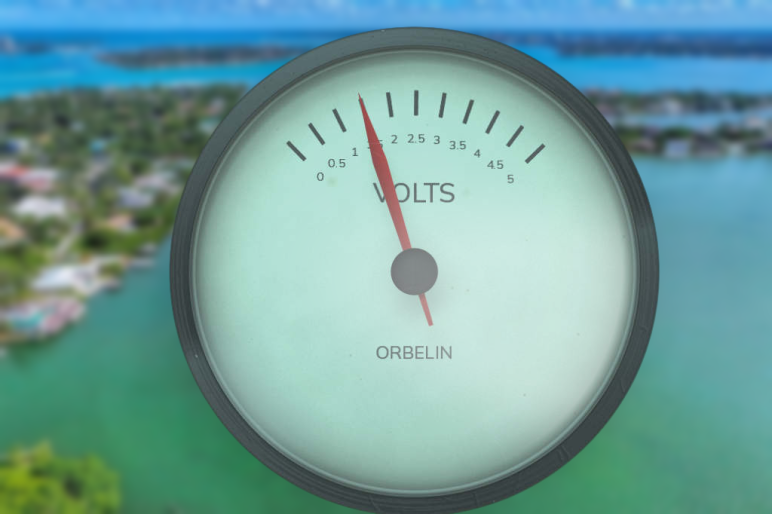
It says 1.5 V
